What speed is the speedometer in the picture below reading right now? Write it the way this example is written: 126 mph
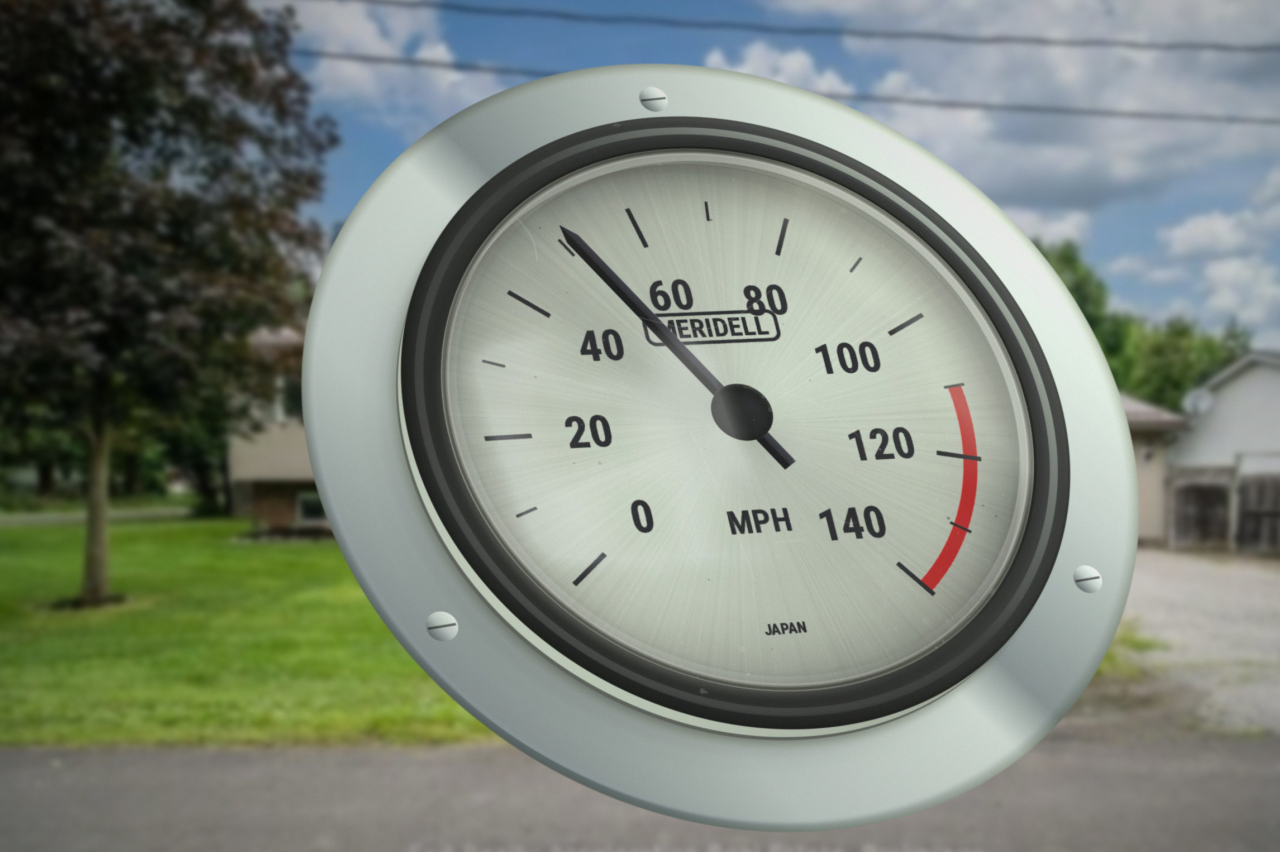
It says 50 mph
